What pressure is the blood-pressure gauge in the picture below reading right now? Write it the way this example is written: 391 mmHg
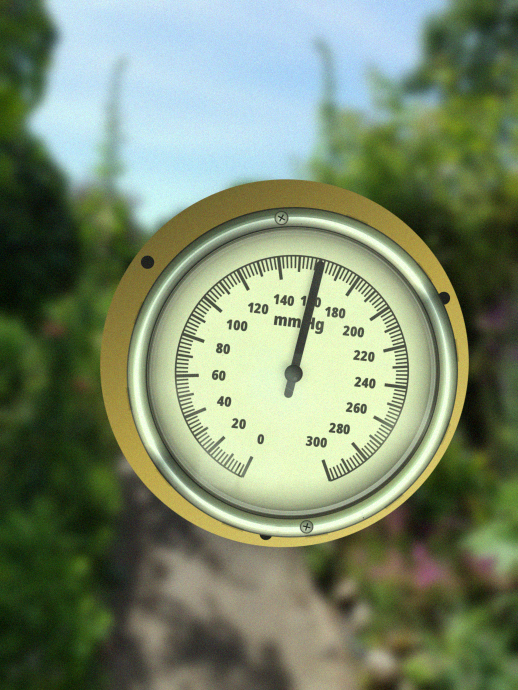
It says 160 mmHg
